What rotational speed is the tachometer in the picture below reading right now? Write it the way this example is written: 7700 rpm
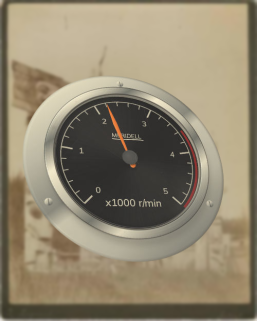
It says 2200 rpm
